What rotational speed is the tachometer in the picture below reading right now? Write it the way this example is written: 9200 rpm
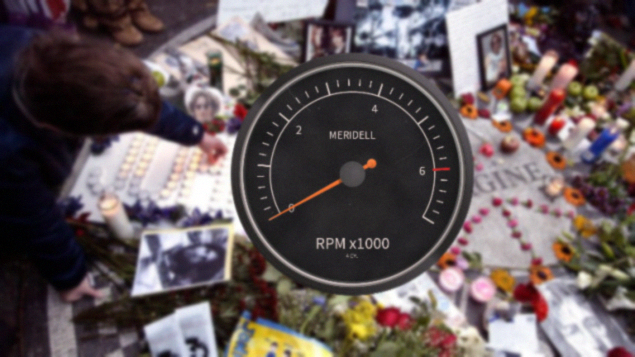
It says 0 rpm
